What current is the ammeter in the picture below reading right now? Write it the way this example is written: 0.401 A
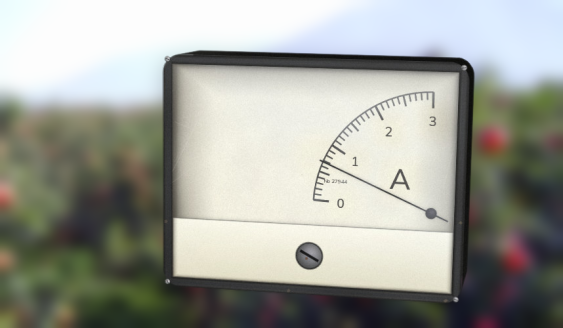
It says 0.7 A
